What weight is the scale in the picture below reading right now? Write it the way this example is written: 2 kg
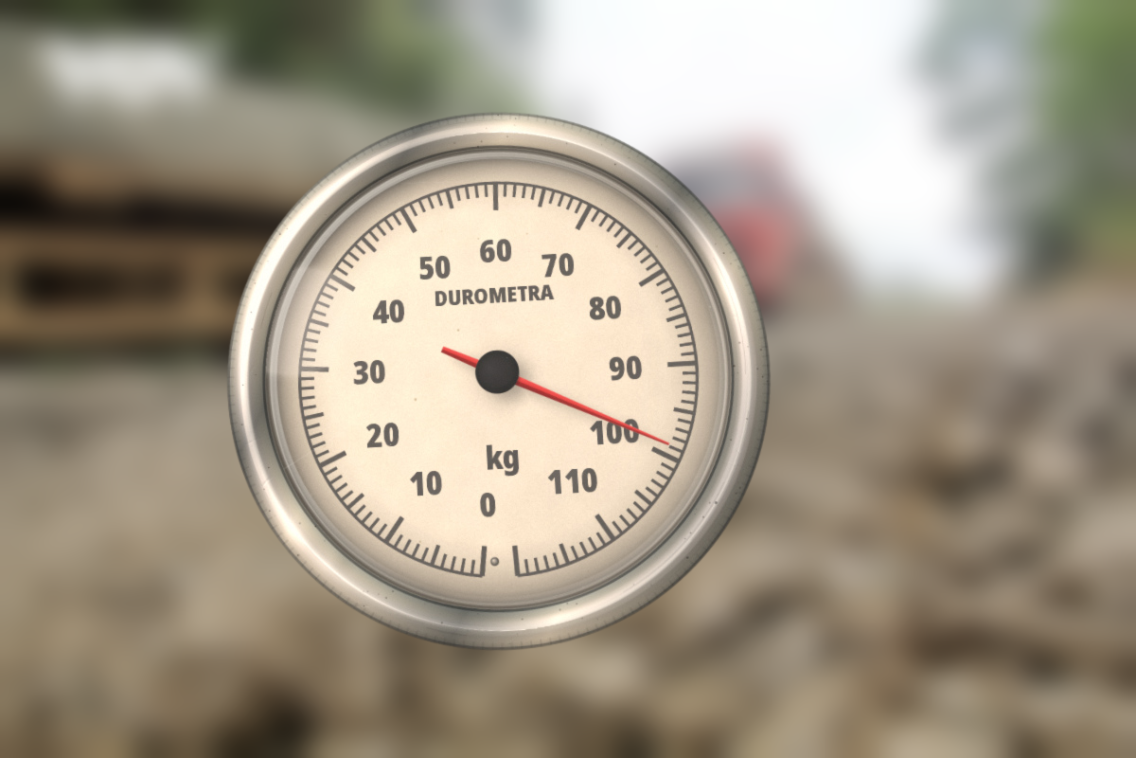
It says 99 kg
